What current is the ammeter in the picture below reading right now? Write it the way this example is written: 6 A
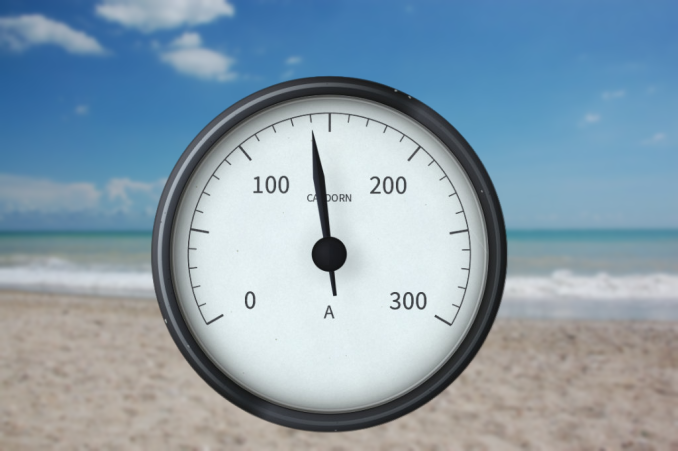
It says 140 A
